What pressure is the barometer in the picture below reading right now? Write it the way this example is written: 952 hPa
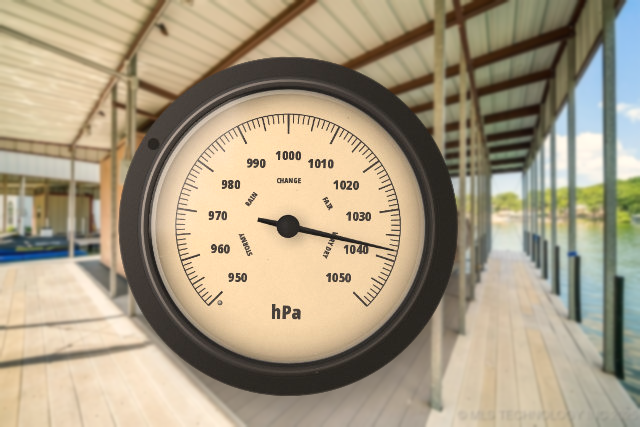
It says 1038 hPa
